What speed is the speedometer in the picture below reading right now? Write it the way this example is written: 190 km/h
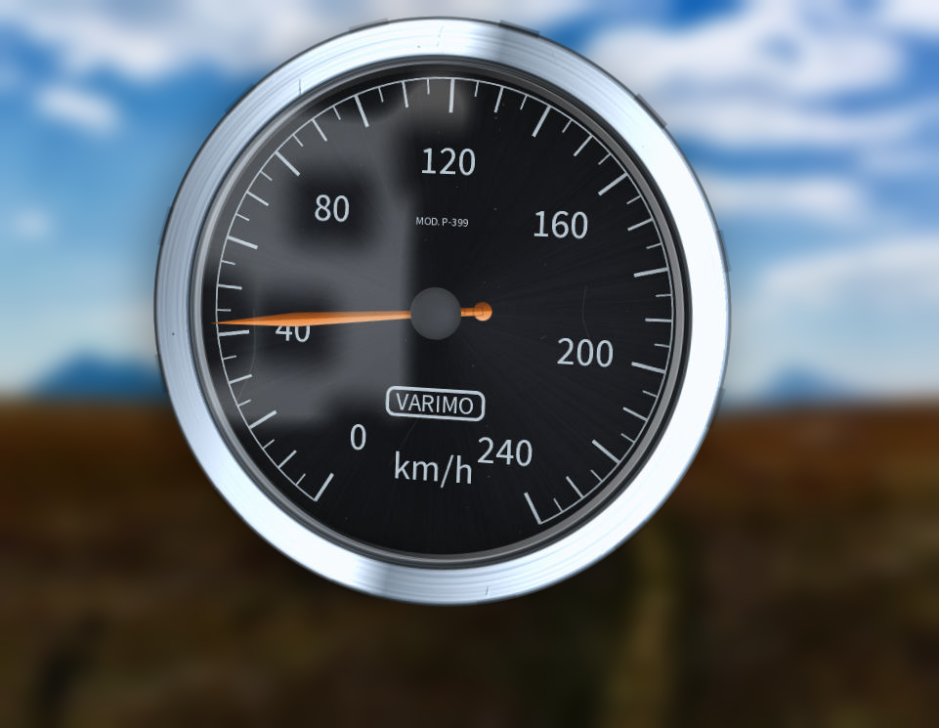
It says 42.5 km/h
